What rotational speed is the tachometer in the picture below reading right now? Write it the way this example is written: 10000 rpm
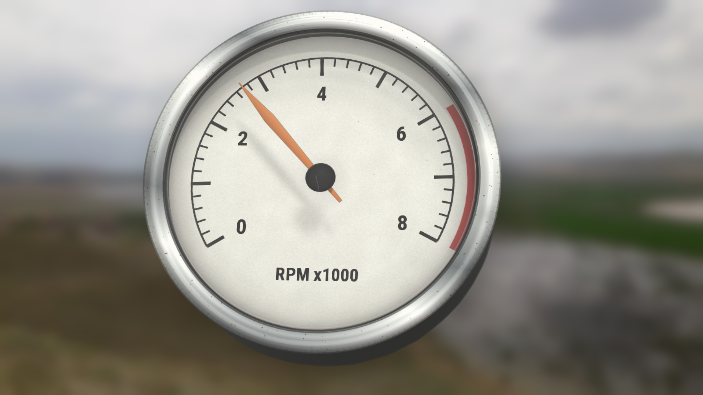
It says 2700 rpm
